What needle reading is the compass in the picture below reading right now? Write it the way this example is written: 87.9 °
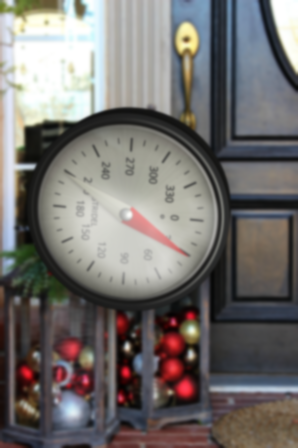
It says 30 °
